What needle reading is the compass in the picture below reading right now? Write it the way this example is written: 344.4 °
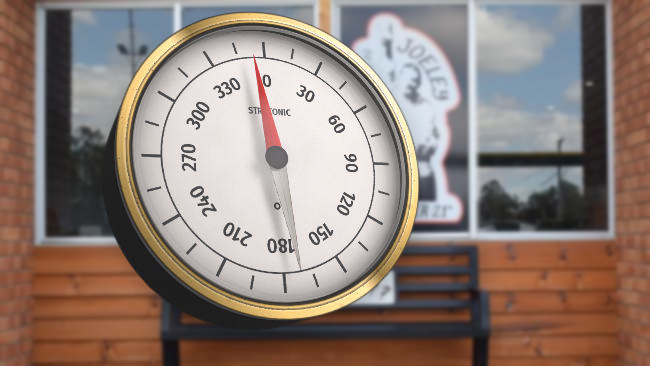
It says 352.5 °
